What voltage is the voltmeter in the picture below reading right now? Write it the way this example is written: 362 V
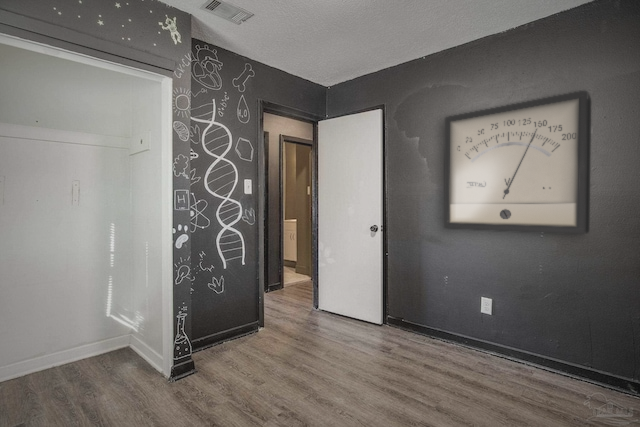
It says 150 V
